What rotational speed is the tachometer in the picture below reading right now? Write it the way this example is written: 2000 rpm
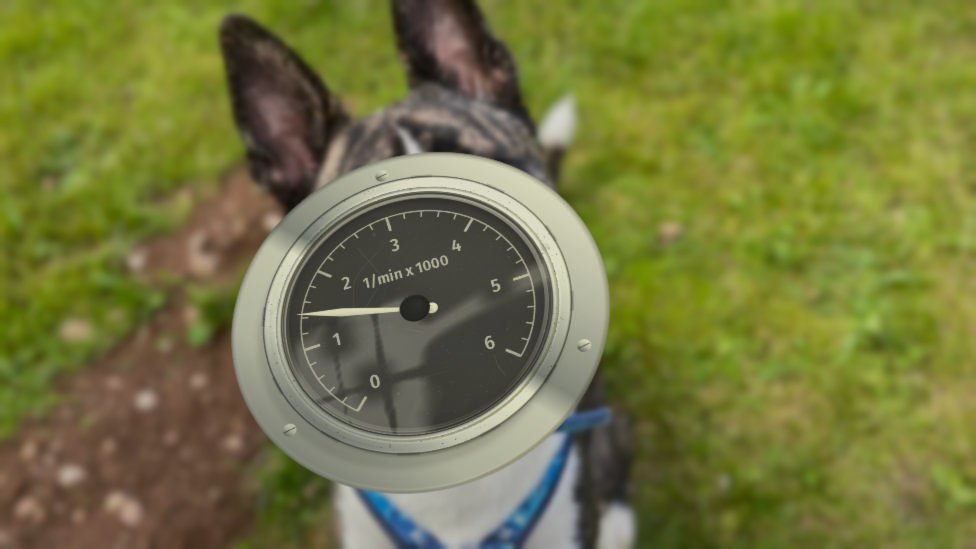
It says 1400 rpm
